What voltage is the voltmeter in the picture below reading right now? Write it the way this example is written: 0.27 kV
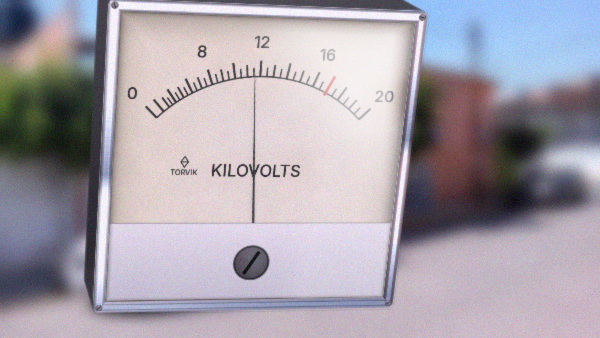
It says 11.5 kV
